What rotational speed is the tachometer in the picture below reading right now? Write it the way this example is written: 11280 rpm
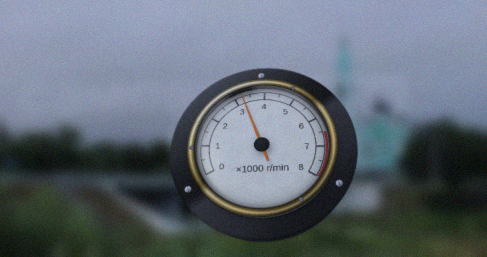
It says 3250 rpm
